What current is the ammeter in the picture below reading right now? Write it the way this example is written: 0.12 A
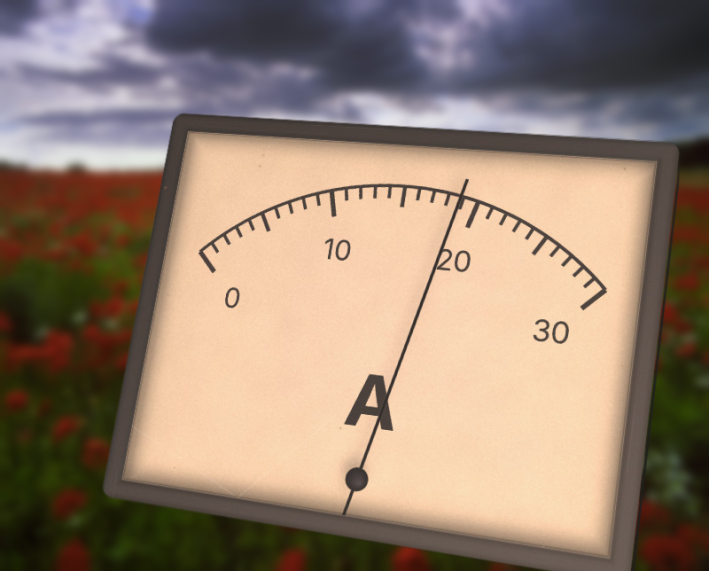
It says 19 A
